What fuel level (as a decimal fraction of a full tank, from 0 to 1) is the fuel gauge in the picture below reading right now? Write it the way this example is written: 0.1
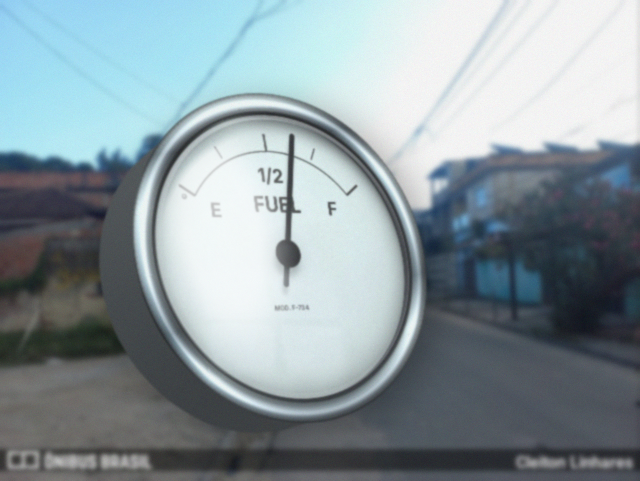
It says 0.625
